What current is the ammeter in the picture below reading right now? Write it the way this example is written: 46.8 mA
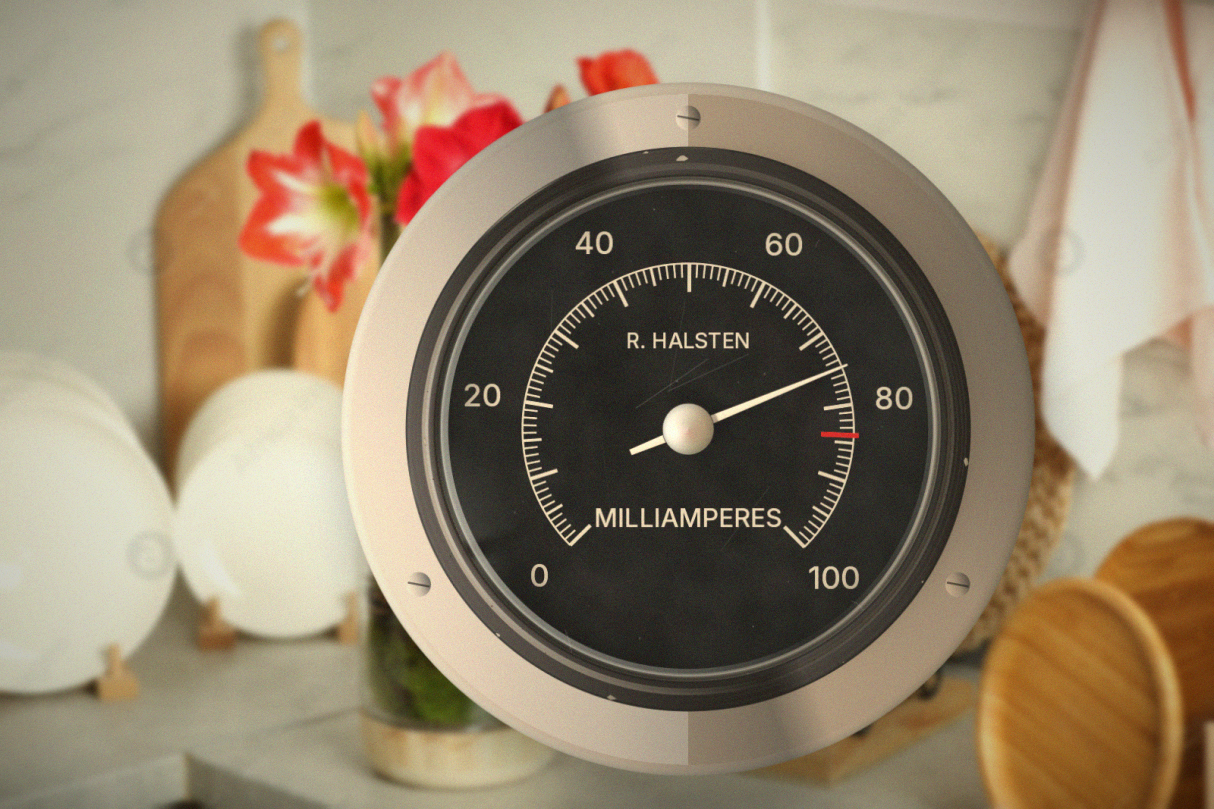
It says 75 mA
